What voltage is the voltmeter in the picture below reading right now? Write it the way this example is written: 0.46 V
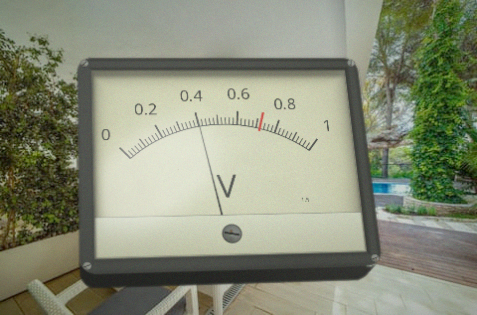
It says 0.4 V
